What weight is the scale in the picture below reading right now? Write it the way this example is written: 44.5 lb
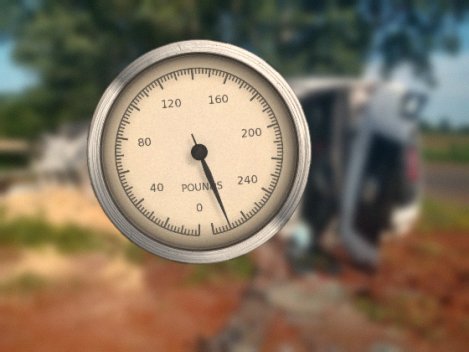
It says 270 lb
